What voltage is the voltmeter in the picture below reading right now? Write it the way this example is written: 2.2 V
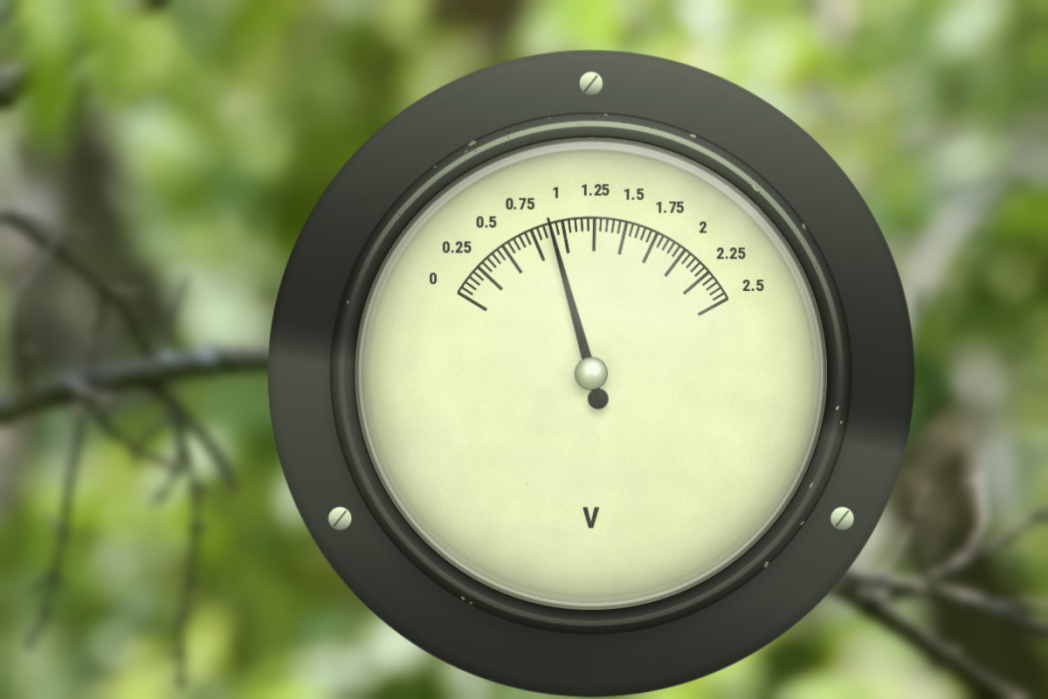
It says 0.9 V
